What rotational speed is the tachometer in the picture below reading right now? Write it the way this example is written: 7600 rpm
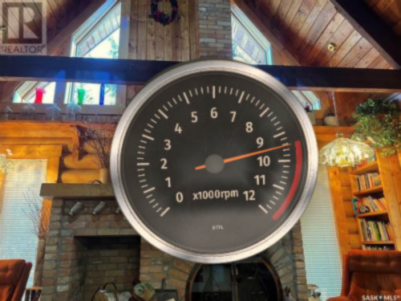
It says 9400 rpm
